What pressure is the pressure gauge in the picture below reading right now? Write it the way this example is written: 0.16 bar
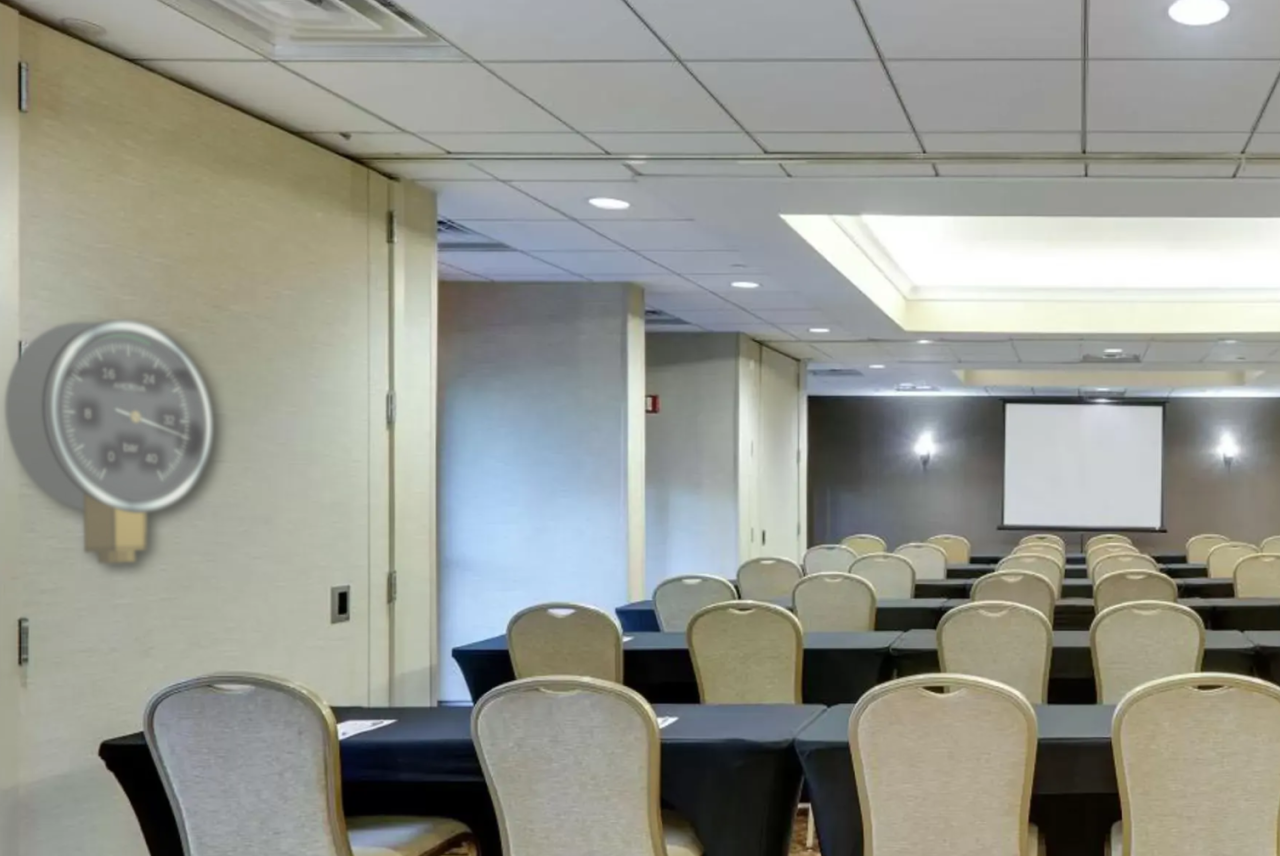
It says 34 bar
